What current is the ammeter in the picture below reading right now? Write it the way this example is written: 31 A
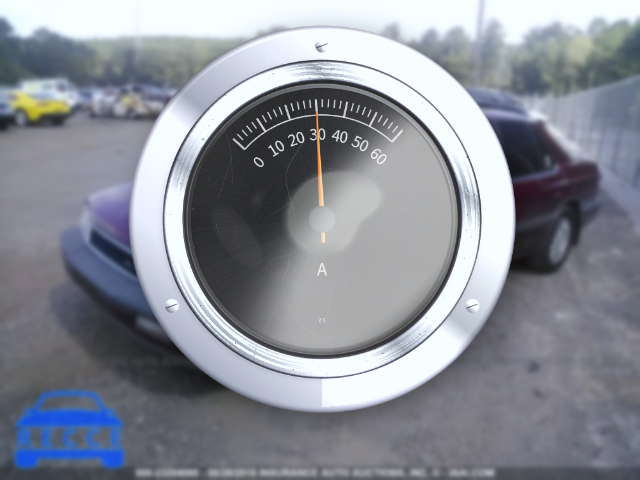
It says 30 A
